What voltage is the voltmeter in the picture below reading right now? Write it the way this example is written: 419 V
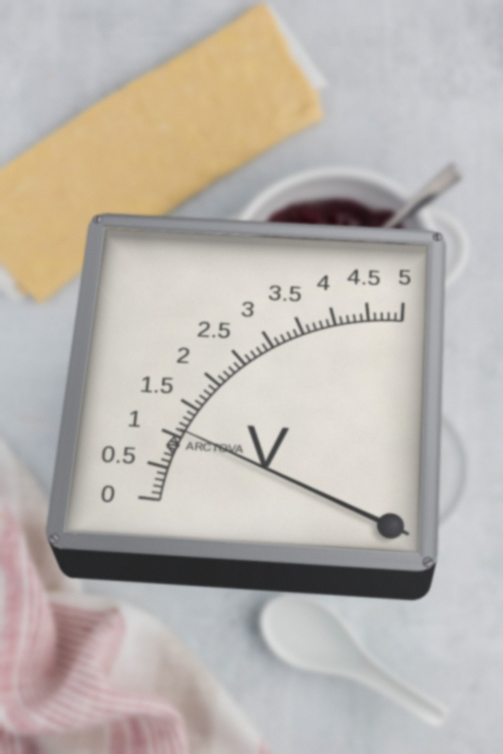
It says 1.1 V
